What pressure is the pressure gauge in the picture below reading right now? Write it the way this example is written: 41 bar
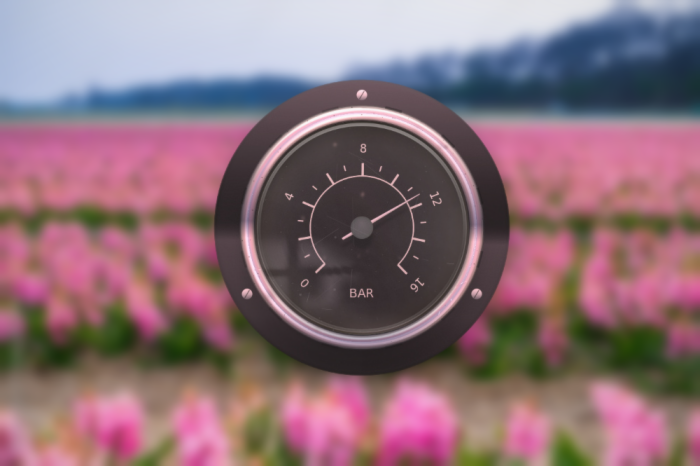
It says 11.5 bar
